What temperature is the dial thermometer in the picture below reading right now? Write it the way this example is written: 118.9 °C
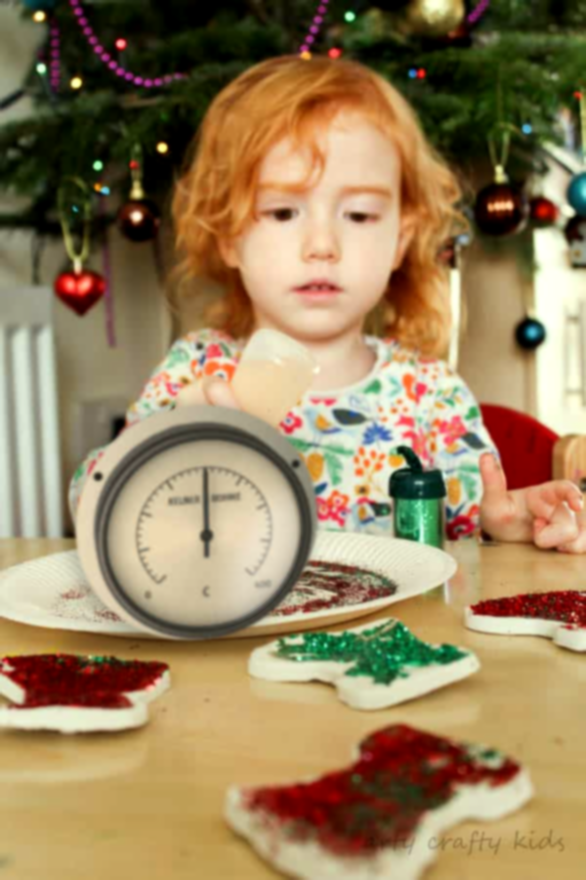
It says 200 °C
